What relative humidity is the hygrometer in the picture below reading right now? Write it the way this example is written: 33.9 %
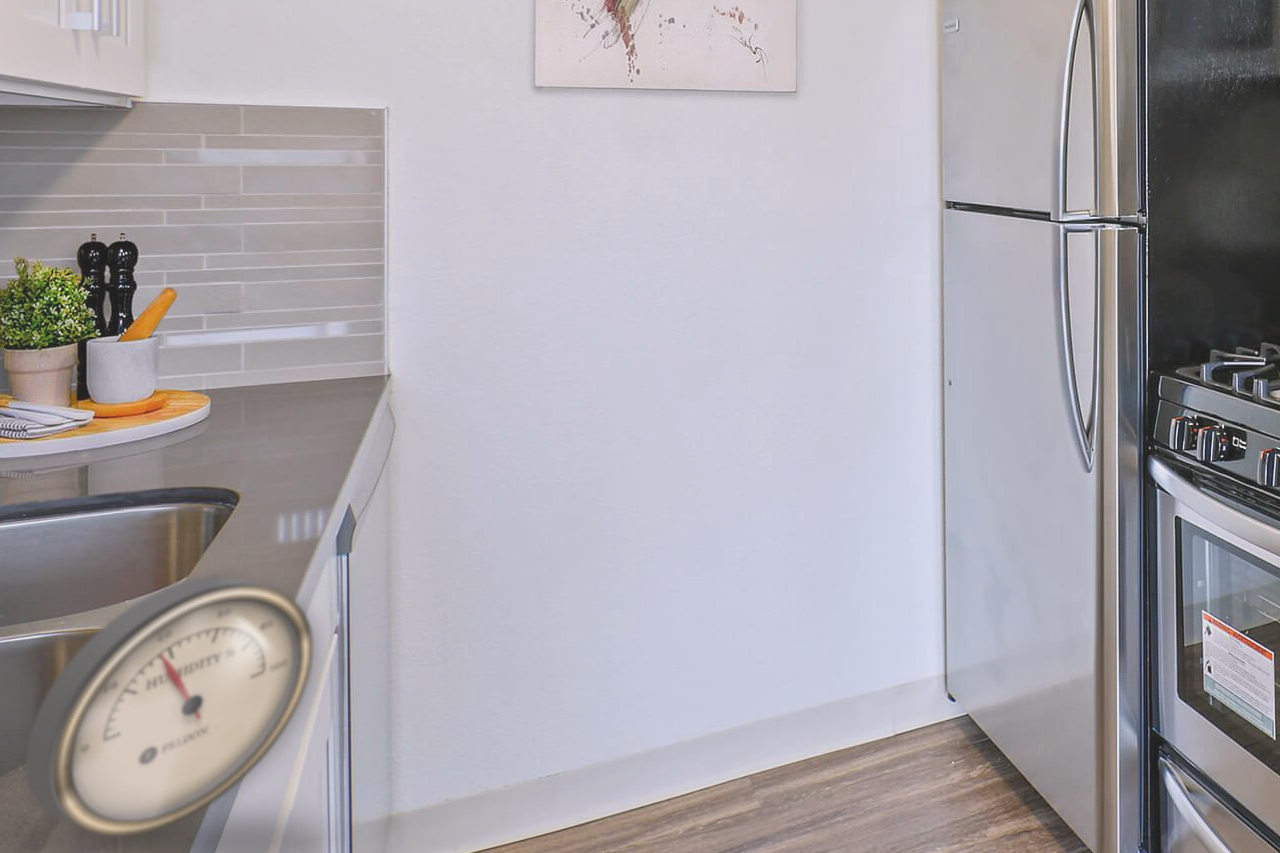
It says 36 %
